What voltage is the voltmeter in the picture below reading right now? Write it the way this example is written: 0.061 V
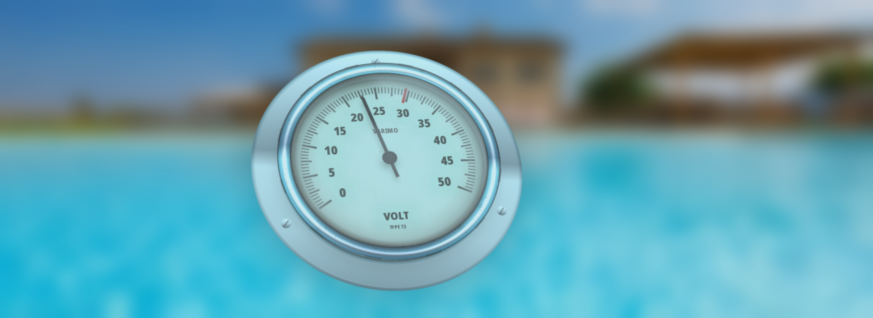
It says 22.5 V
